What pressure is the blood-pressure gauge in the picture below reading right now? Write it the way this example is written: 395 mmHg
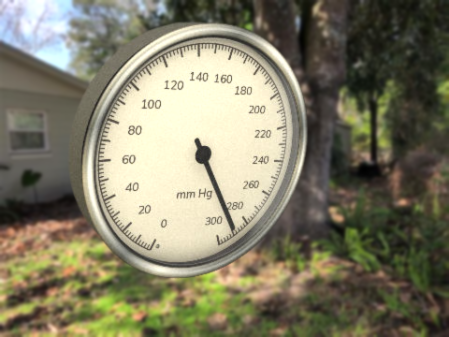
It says 290 mmHg
